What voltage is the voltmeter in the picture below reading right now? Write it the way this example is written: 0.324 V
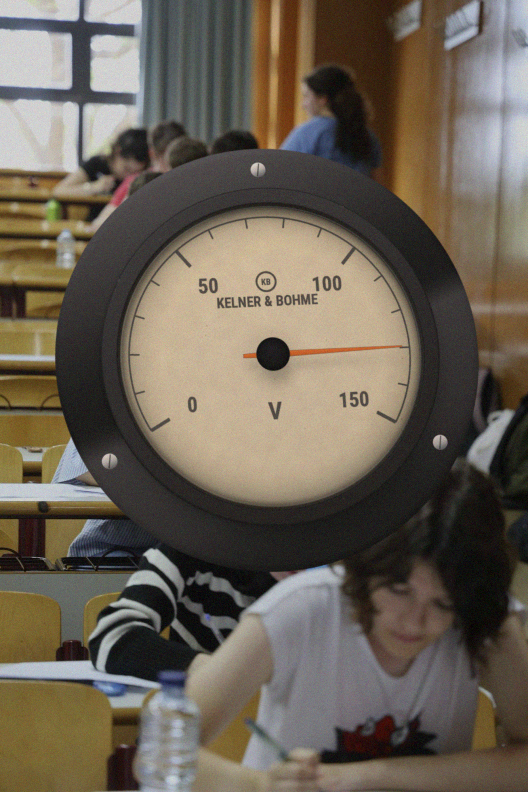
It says 130 V
